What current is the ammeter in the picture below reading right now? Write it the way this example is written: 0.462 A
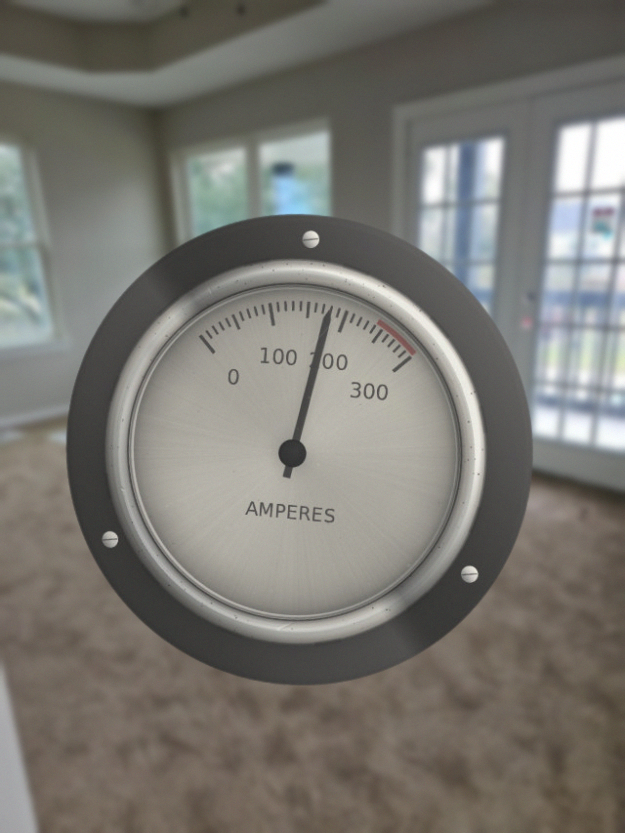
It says 180 A
